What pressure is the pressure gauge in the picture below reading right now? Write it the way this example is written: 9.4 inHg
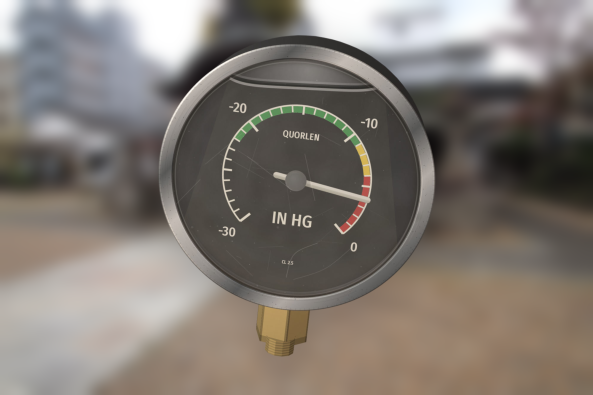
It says -4 inHg
